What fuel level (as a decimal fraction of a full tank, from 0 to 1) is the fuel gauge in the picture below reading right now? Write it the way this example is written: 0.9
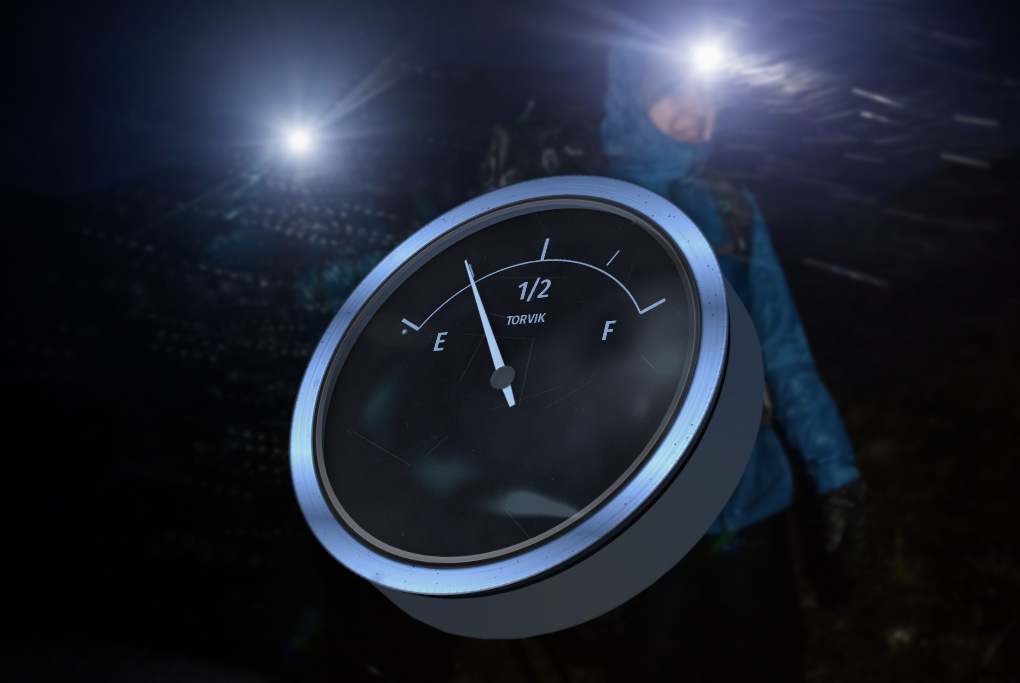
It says 0.25
